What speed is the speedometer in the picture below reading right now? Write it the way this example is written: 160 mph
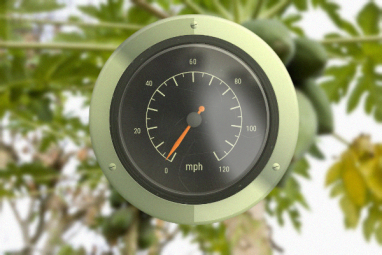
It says 2.5 mph
